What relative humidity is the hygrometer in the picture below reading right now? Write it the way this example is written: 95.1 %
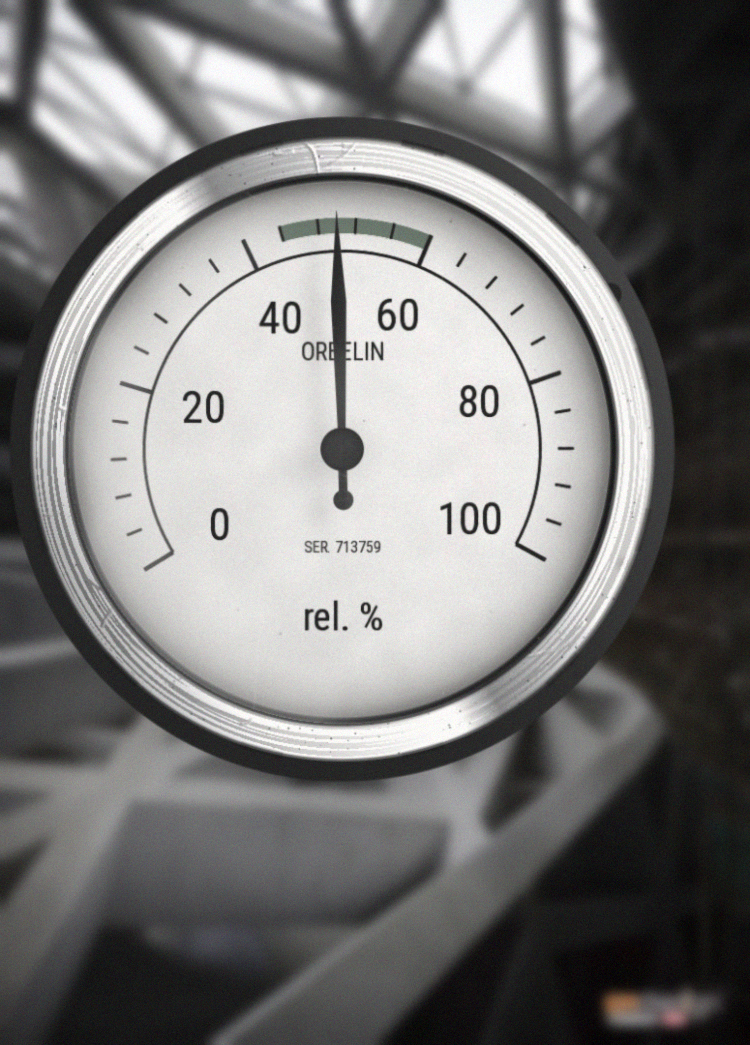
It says 50 %
